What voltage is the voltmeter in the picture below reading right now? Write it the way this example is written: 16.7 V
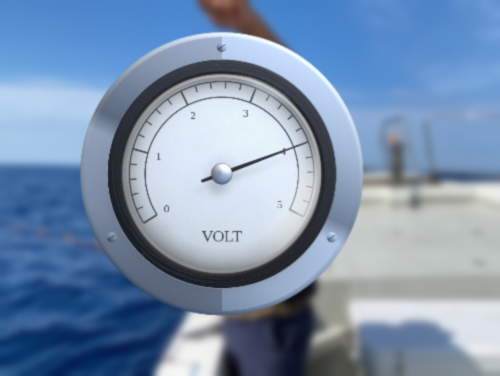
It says 4 V
